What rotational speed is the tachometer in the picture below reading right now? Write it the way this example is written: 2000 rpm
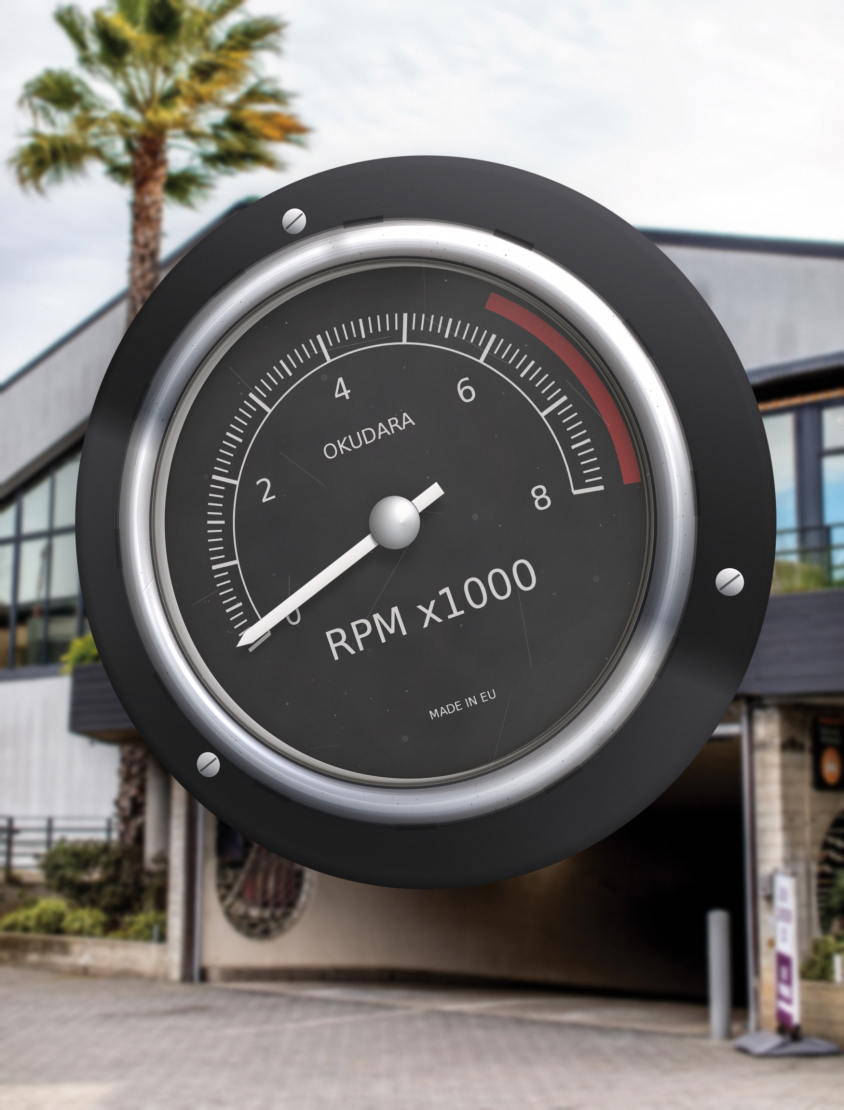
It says 100 rpm
